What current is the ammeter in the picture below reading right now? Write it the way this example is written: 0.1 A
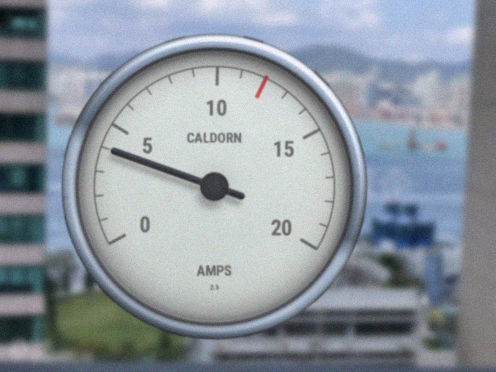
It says 4 A
